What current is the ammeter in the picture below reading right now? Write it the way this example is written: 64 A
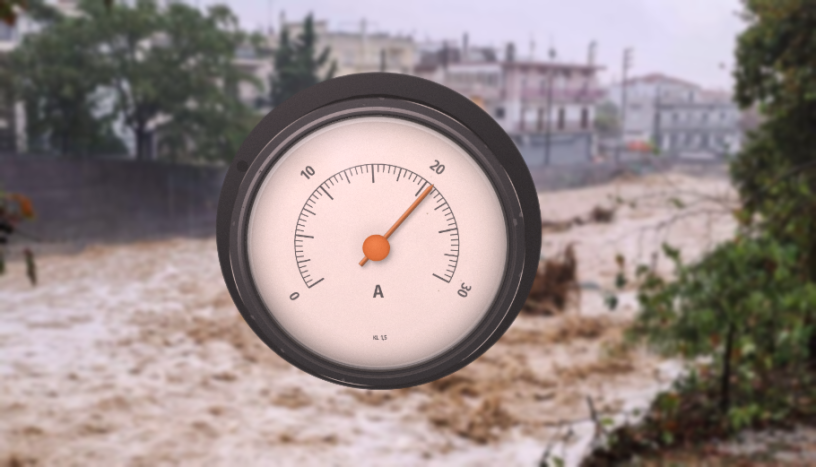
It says 20.5 A
